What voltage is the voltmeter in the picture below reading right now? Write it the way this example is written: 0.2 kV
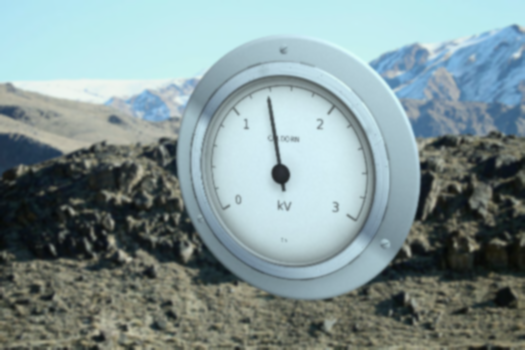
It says 1.4 kV
